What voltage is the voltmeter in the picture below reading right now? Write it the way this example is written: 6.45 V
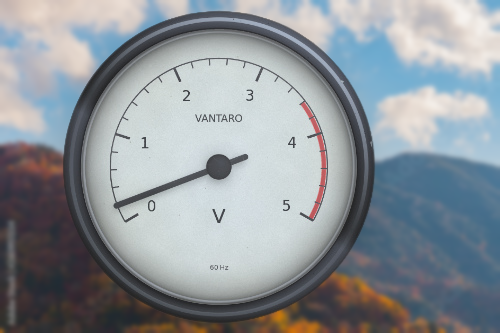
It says 0.2 V
